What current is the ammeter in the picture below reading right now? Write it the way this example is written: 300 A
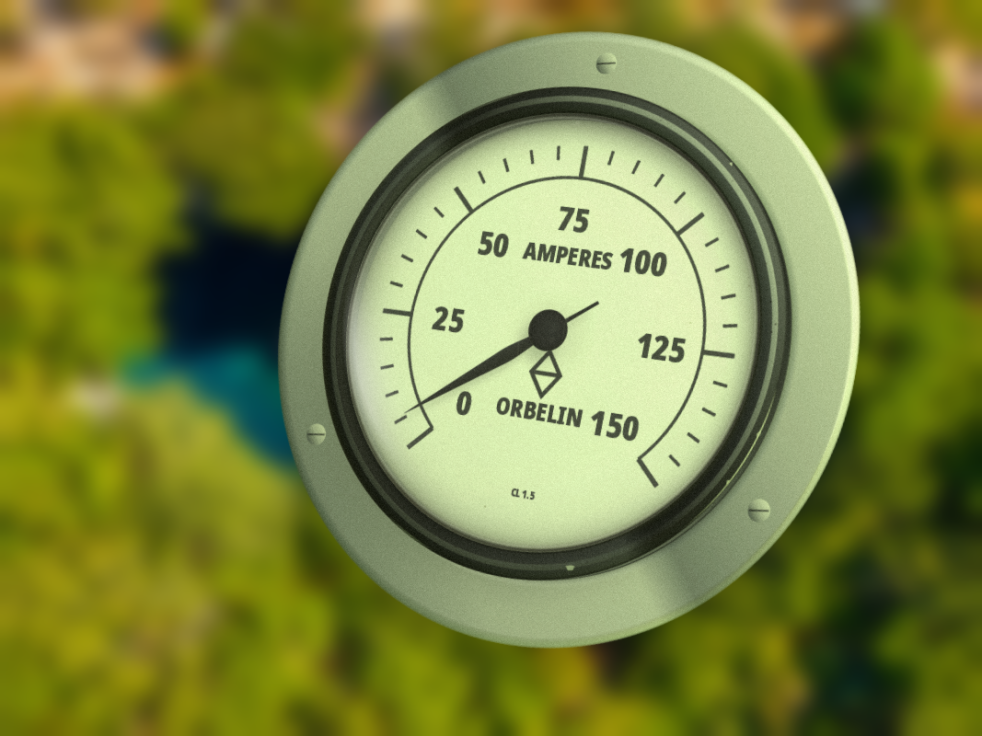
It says 5 A
